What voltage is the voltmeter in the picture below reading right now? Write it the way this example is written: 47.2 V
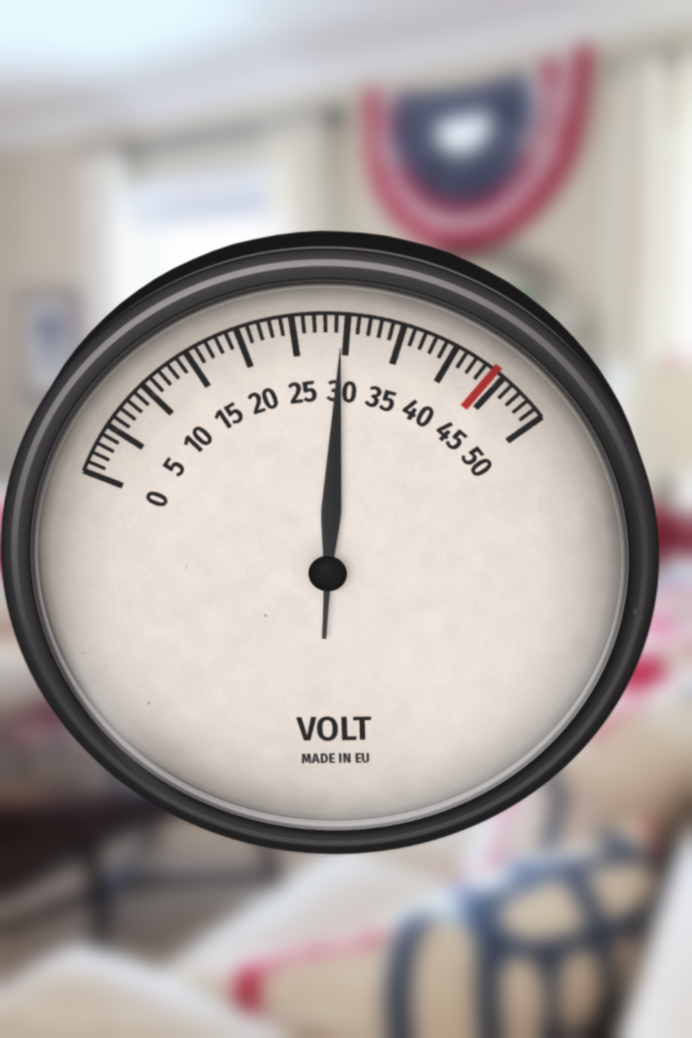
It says 29.5 V
